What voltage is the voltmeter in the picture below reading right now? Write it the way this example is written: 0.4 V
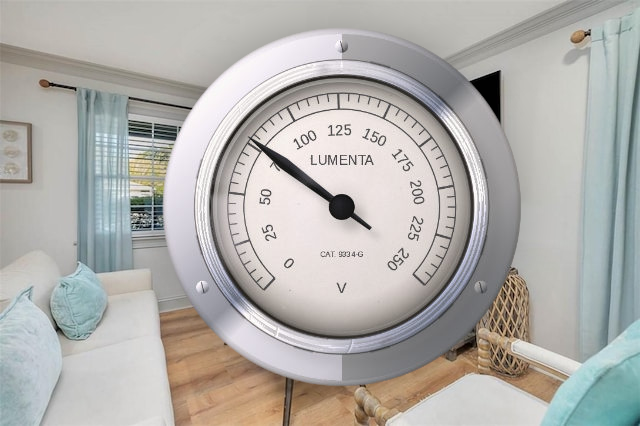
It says 77.5 V
